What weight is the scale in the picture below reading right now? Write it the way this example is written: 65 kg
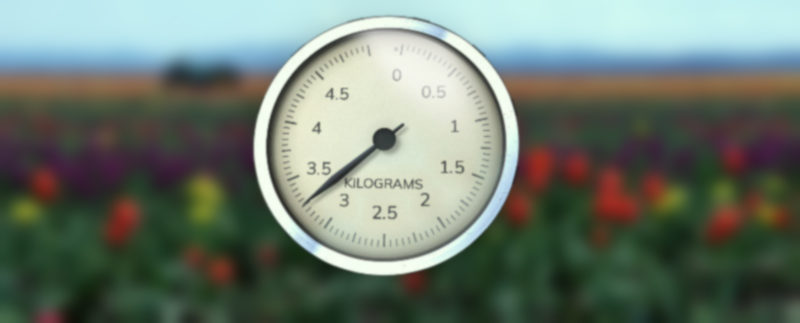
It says 3.25 kg
